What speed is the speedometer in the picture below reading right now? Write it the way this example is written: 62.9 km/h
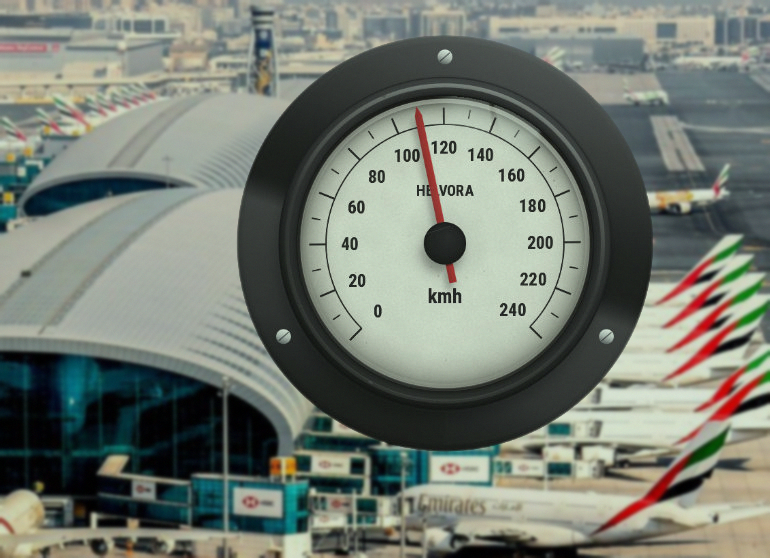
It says 110 km/h
